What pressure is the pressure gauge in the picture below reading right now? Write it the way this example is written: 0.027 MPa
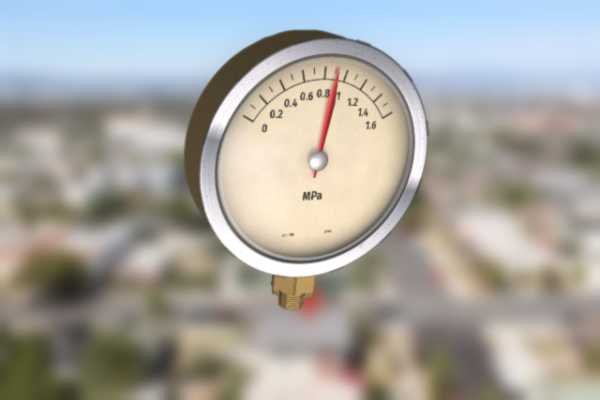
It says 0.9 MPa
